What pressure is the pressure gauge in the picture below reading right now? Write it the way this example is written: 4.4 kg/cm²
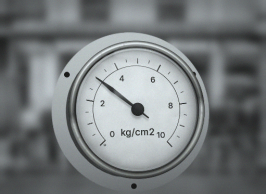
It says 3 kg/cm²
